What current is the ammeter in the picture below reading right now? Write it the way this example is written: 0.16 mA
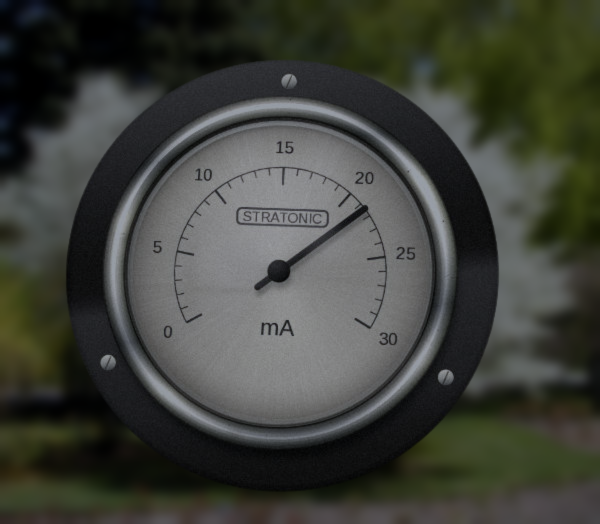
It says 21.5 mA
